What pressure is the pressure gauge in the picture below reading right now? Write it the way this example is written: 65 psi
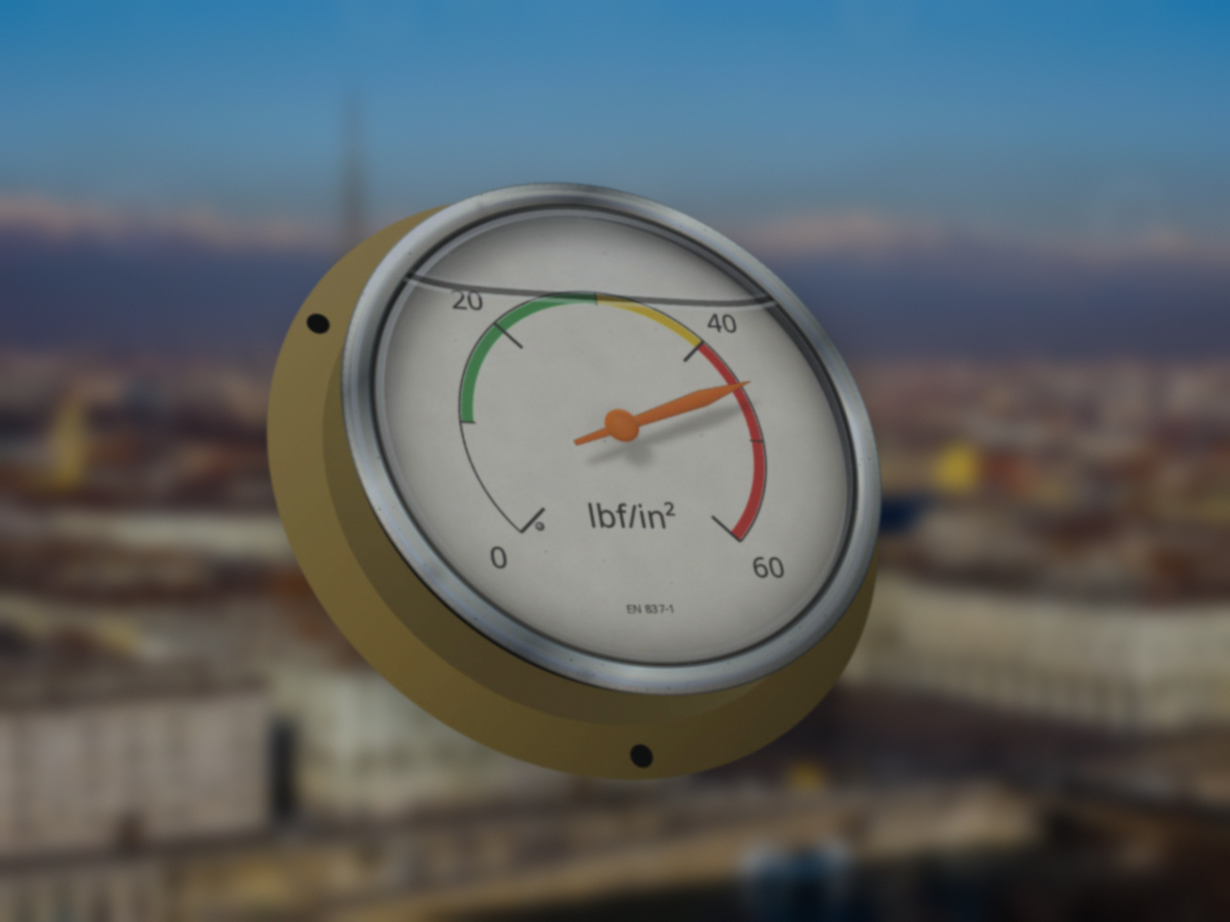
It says 45 psi
